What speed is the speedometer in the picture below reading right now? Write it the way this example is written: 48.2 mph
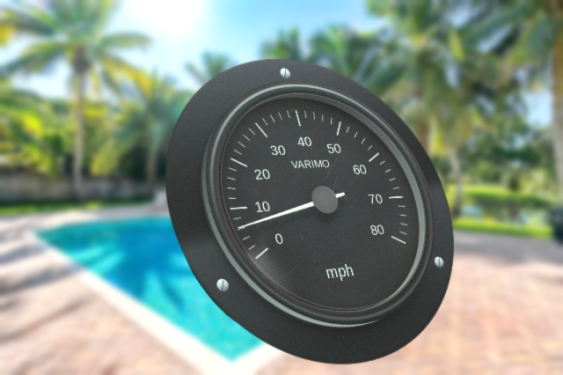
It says 6 mph
